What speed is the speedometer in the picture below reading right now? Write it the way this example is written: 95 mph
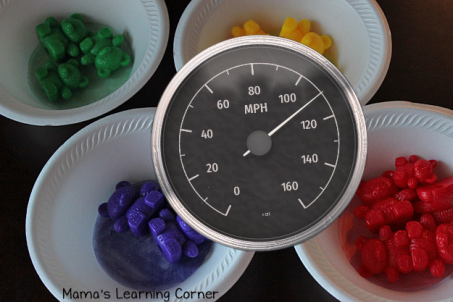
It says 110 mph
